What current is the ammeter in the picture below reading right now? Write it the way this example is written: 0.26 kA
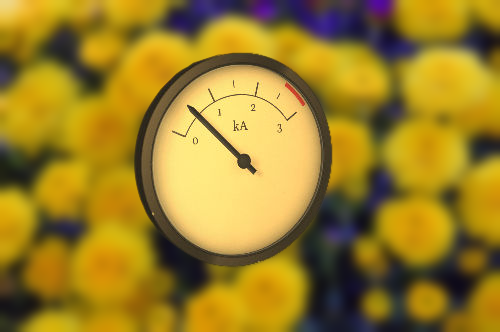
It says 0.5 kA
